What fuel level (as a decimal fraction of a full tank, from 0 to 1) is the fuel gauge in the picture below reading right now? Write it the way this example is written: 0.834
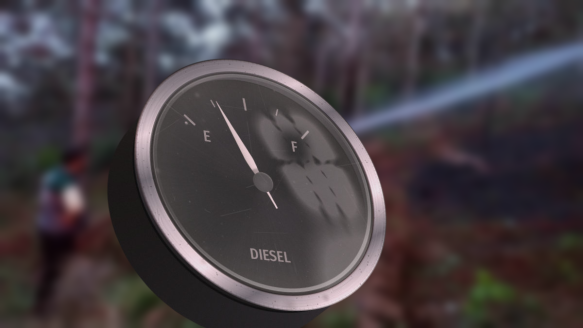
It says 0.25
